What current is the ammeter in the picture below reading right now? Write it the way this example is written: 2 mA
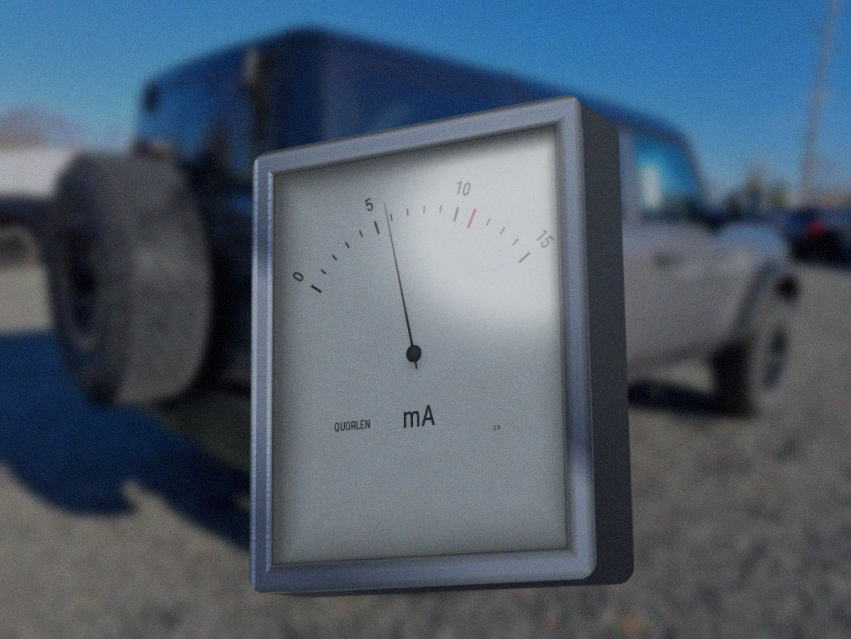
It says 6 mA
